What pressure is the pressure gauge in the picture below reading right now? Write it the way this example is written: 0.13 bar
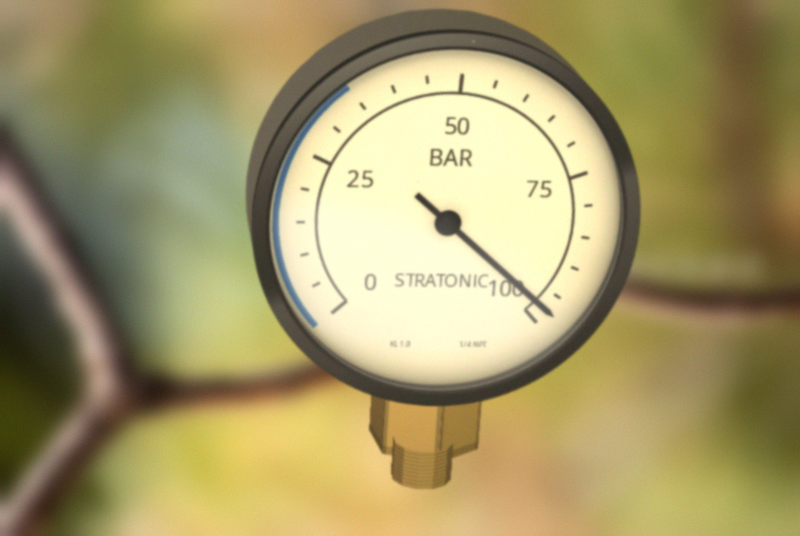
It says 97.5 bar
